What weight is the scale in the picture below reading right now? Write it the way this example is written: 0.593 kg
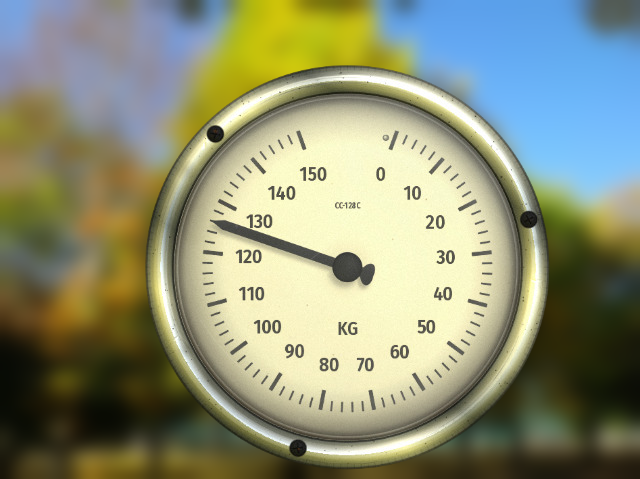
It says 126 kg
